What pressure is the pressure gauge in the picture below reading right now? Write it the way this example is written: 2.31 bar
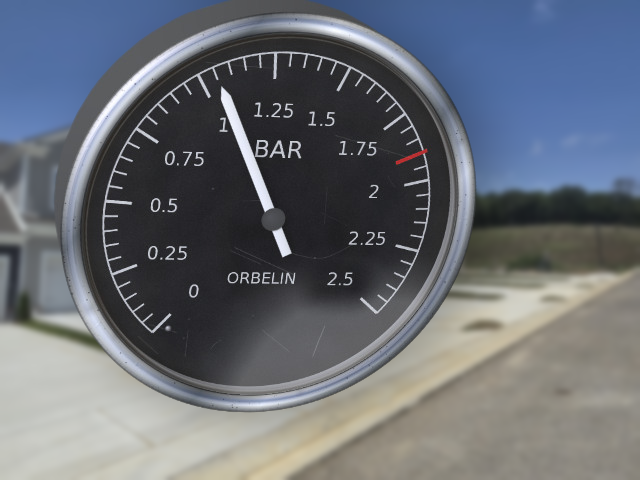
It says 1.05 bar
